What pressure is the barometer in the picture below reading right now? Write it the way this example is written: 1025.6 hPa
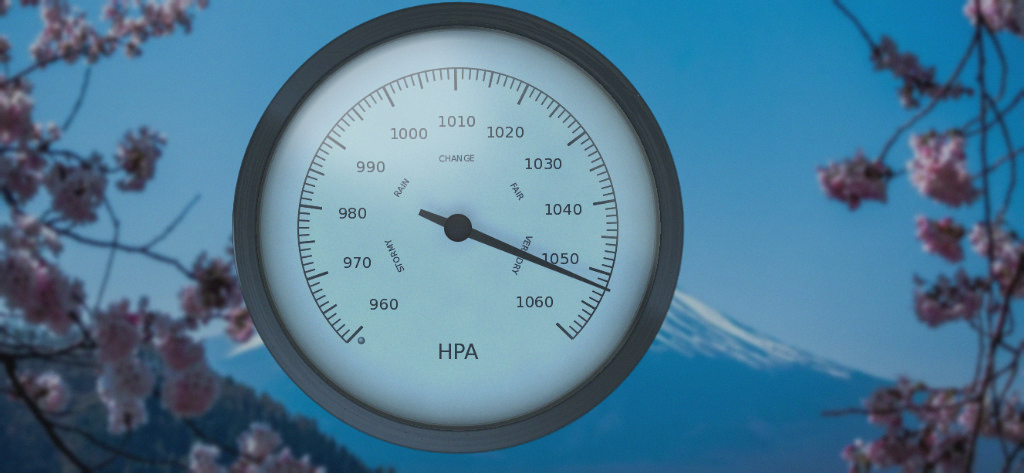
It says 1052 hPa
